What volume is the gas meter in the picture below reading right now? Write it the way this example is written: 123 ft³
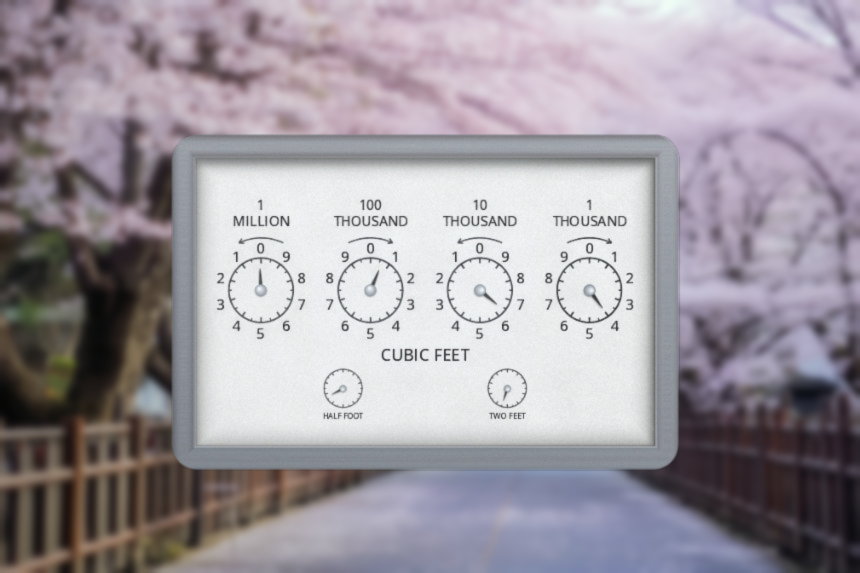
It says 6400 ft³
